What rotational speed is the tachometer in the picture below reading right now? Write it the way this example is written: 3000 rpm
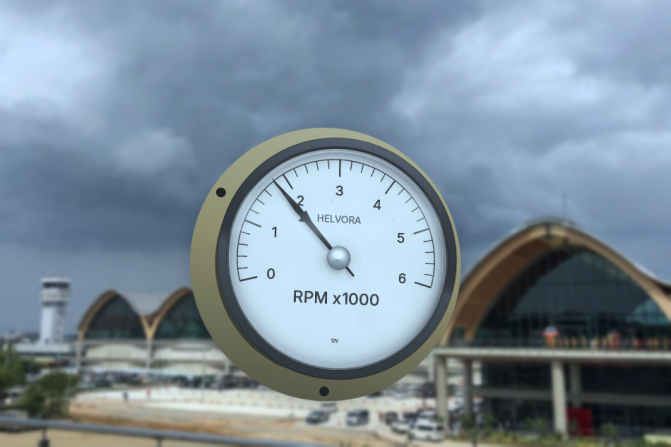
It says 1800 rpm
